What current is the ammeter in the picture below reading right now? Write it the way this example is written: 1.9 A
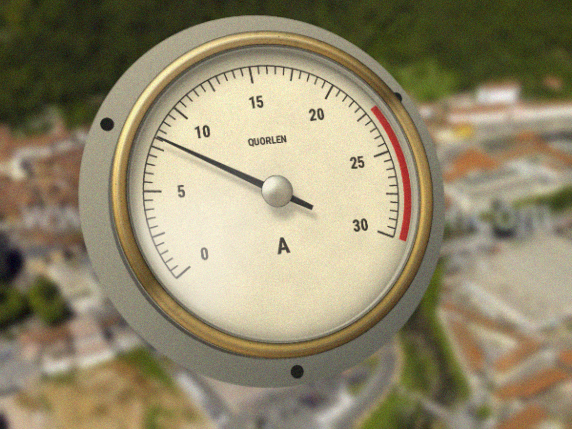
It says 8 A
